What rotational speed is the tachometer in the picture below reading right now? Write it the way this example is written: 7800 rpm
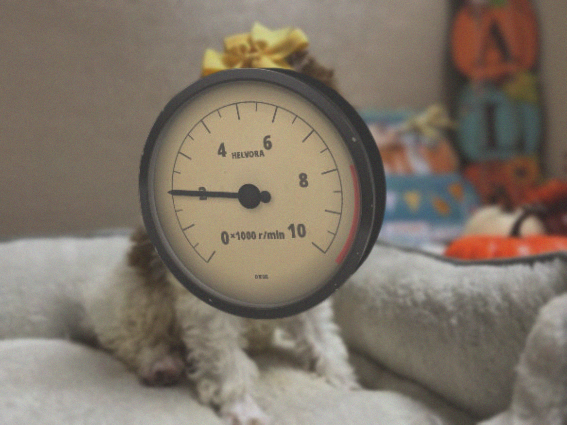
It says 2000 rpm
